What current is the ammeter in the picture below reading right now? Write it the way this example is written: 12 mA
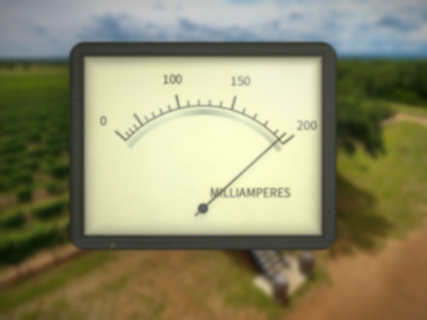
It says 195 mA
